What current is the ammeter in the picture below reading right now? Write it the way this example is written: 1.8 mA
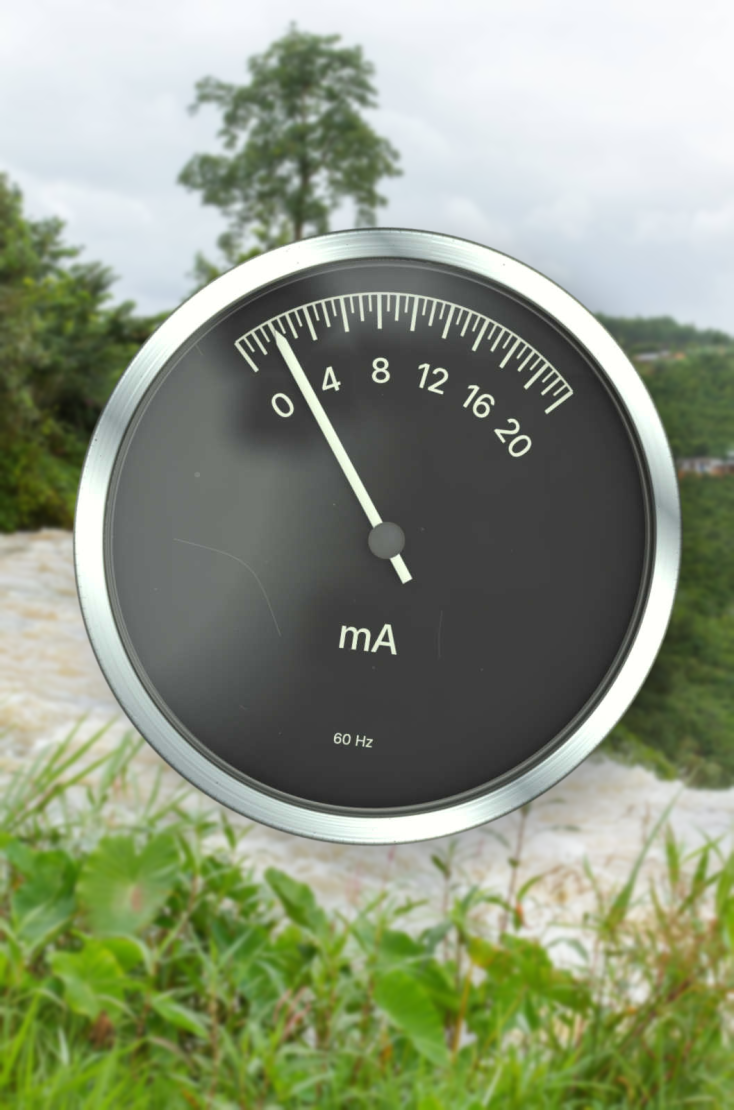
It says 2 mA
